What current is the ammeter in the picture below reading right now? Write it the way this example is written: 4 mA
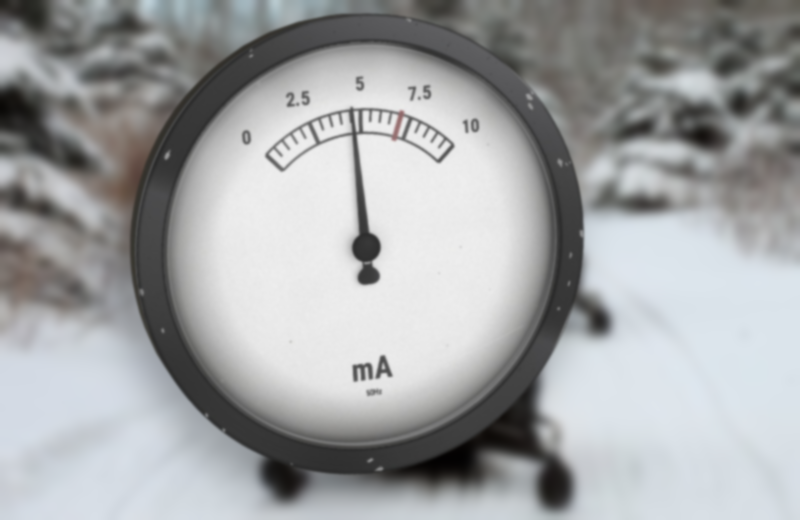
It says 4.5 mA
